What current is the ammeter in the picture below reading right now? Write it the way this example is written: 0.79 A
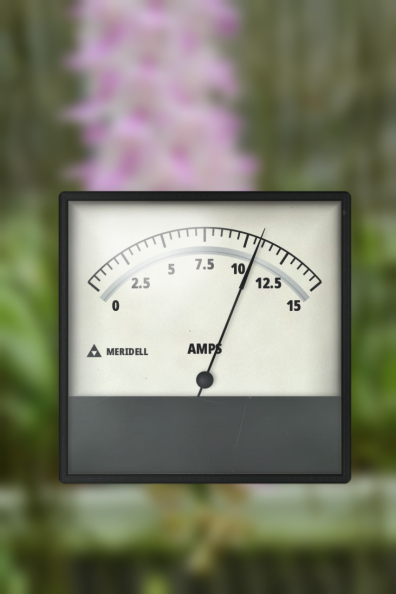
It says 10.75 A
